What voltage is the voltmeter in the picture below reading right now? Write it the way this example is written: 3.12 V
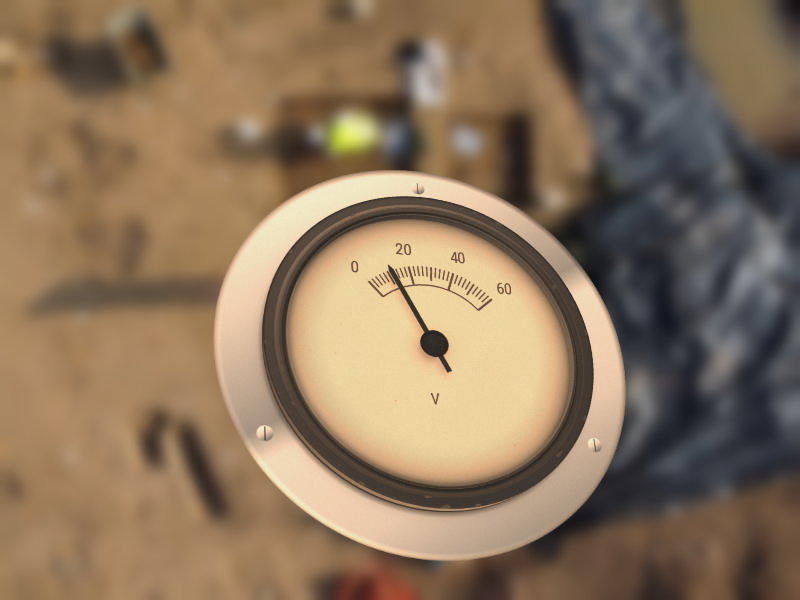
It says 10 V
